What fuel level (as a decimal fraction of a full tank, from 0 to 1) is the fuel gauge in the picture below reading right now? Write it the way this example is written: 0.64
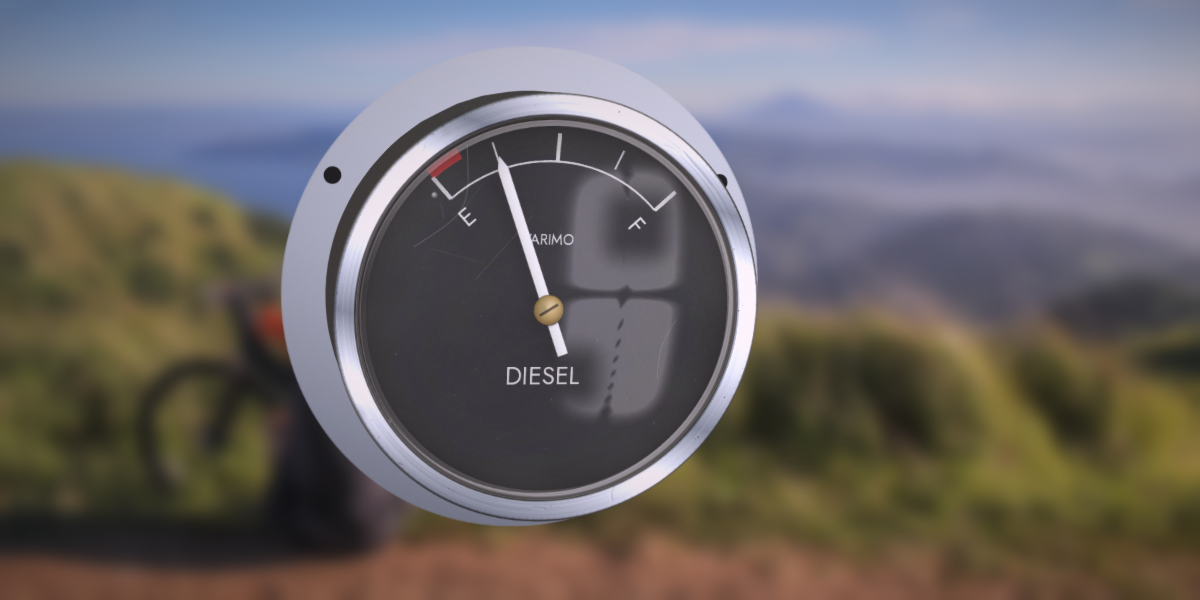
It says 0.25
